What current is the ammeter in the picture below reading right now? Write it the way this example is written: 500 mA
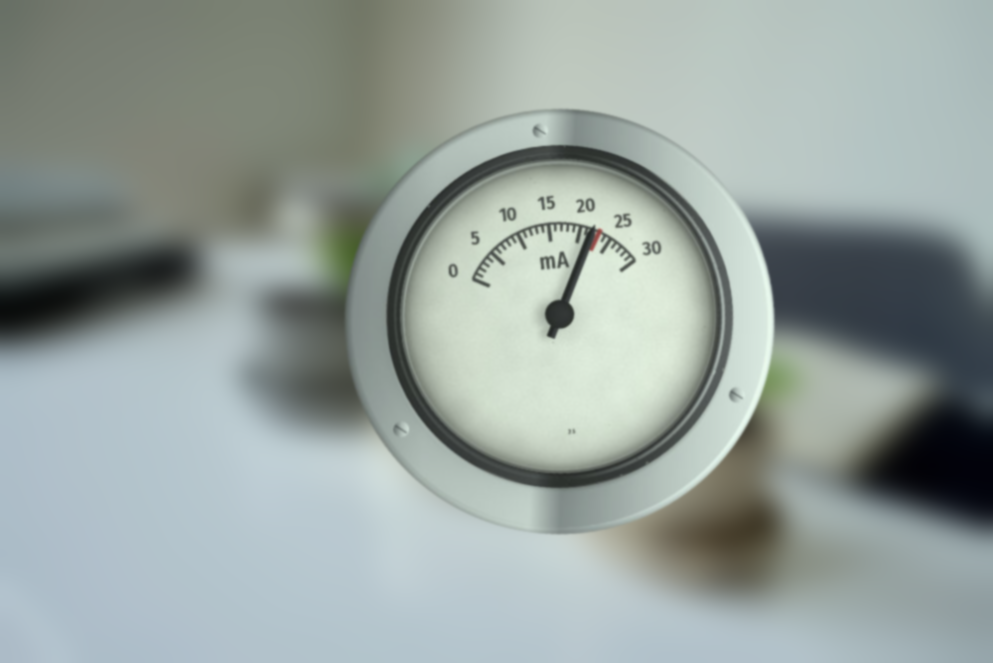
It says 22 mA
